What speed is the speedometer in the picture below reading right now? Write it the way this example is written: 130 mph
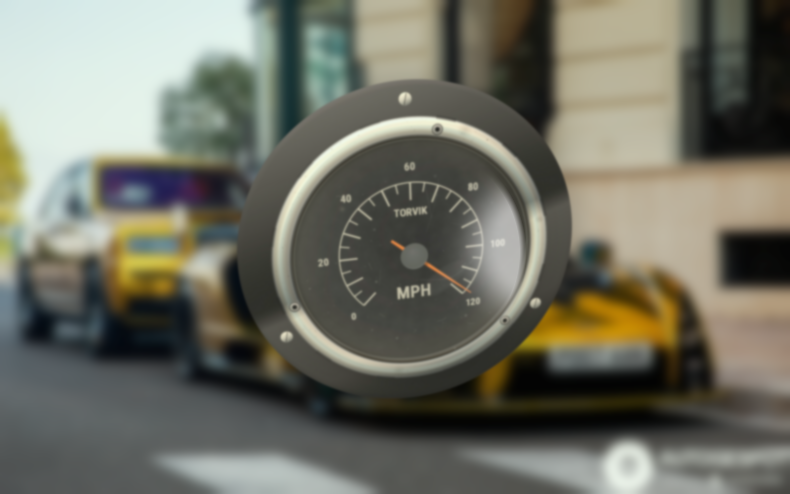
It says 117.5 mph
